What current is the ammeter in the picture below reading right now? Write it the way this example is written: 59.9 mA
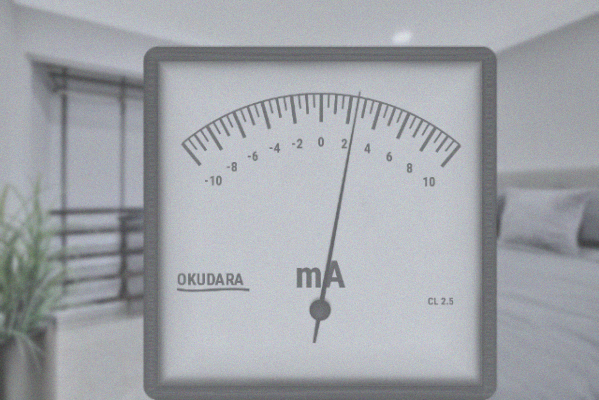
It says 2.5 mA
